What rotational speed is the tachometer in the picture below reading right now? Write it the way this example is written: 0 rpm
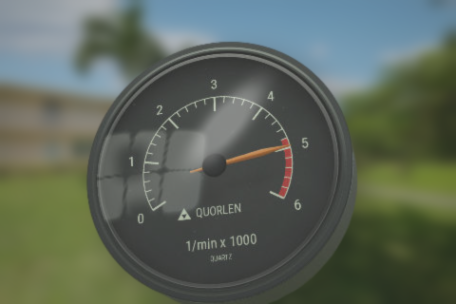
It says 5000 rpm
